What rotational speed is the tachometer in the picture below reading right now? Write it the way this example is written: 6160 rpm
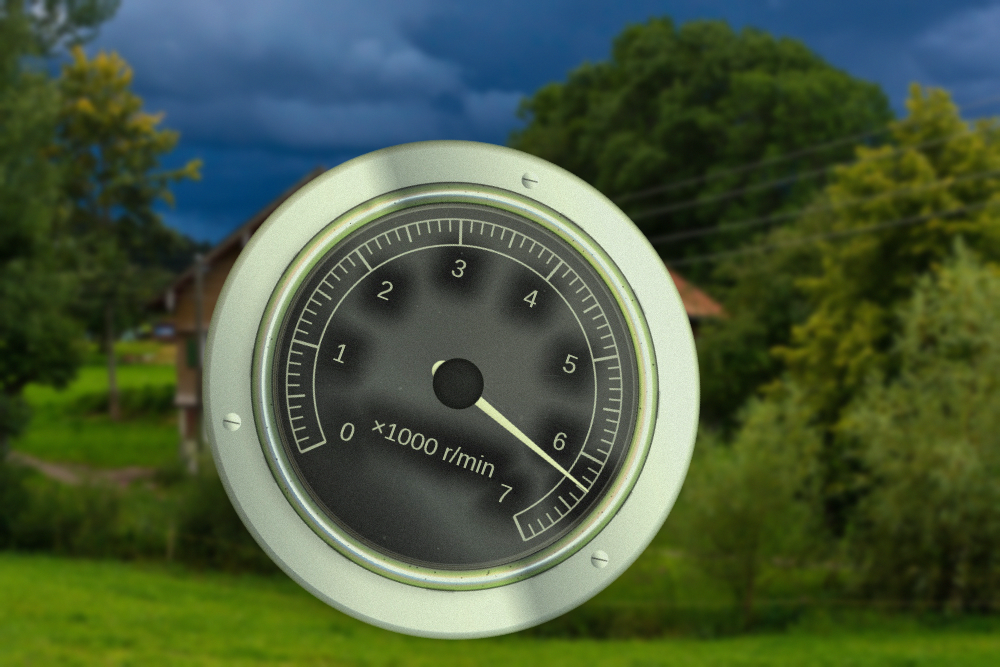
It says 6300 rpm
